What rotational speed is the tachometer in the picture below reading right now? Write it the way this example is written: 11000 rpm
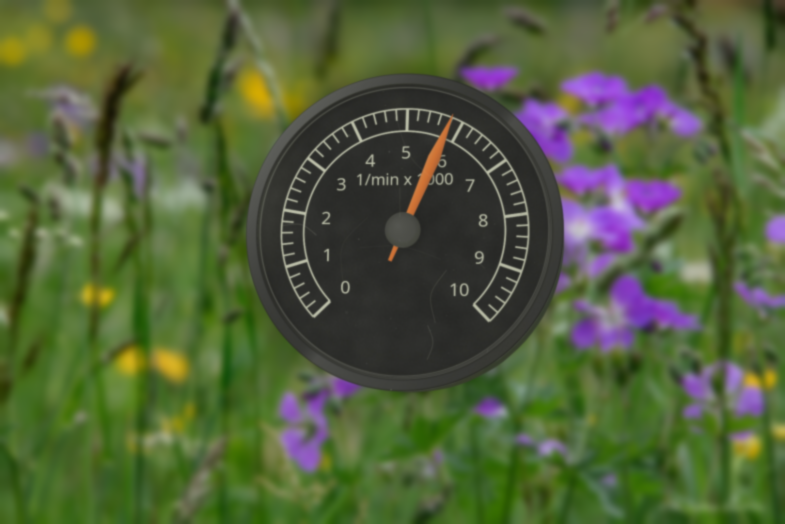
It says 5800 rpm
